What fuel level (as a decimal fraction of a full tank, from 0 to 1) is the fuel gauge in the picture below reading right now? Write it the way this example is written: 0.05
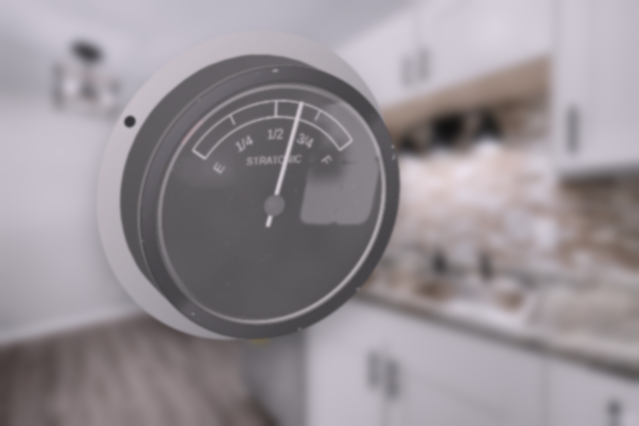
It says 0.625
